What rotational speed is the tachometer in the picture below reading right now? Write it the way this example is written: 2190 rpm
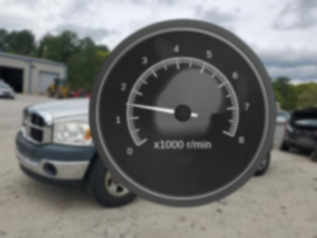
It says 1500 rpm
